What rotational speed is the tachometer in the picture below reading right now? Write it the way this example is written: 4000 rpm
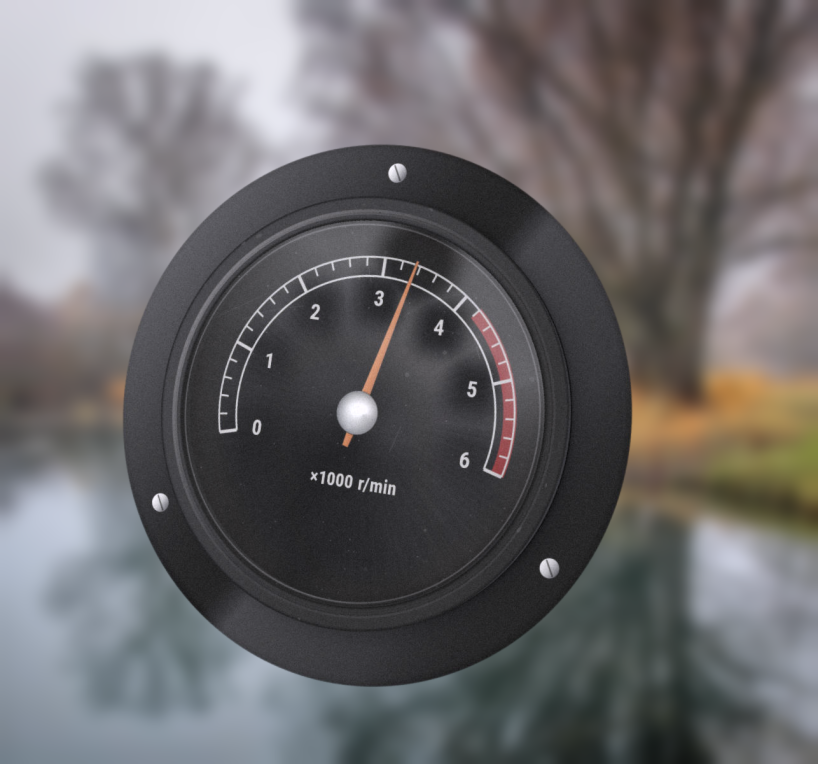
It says 3400 rpm
